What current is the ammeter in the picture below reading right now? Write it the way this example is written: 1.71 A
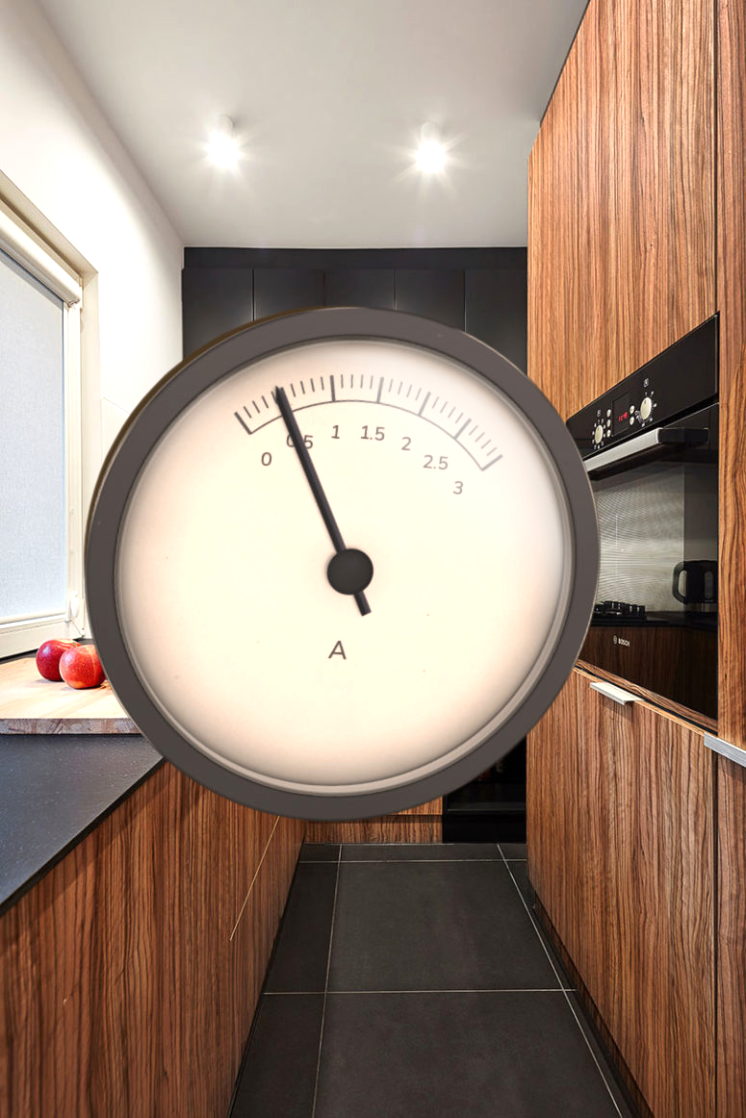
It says 0.45 A
